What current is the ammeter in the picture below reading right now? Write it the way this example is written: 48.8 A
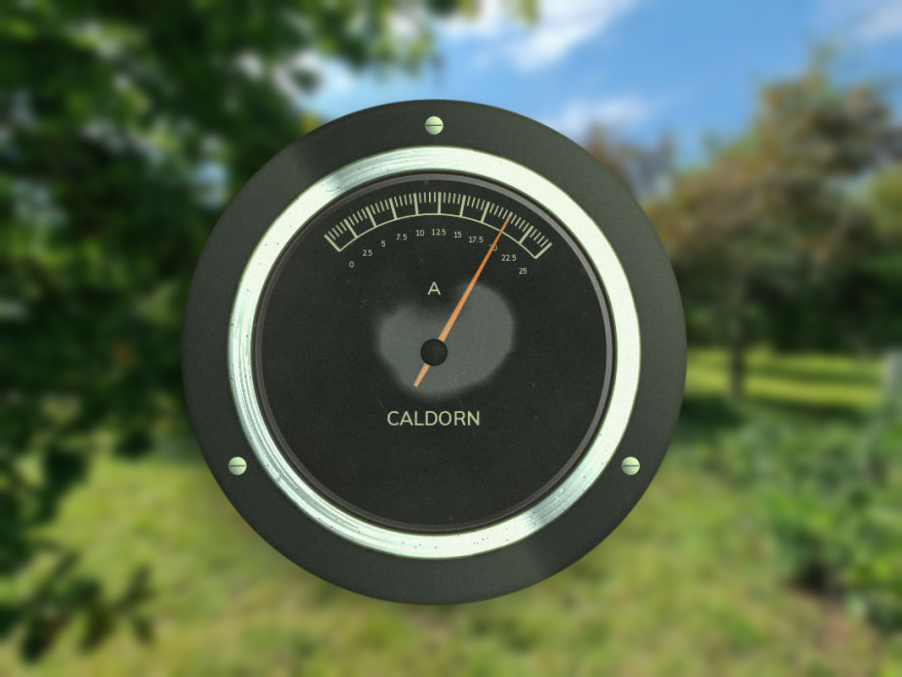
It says 20 A
